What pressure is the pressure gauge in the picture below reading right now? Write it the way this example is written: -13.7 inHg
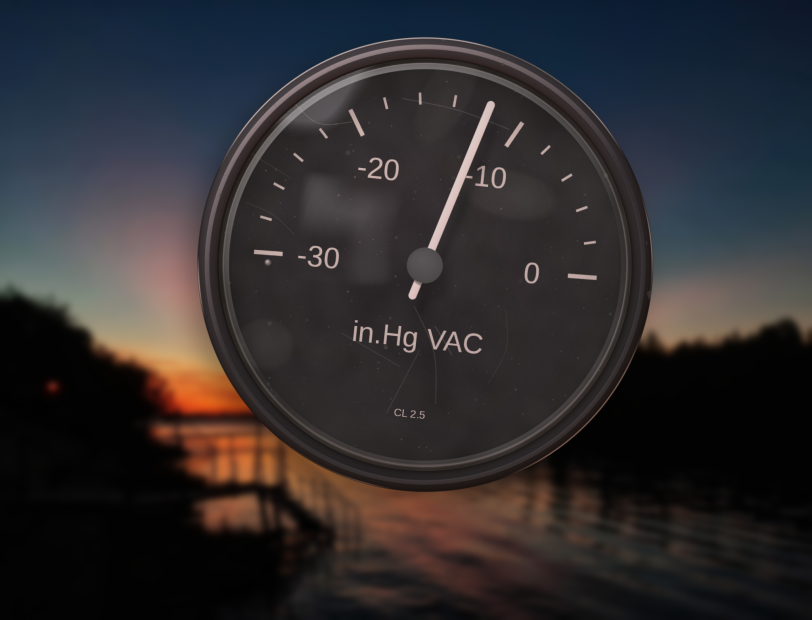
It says -12 inHg
